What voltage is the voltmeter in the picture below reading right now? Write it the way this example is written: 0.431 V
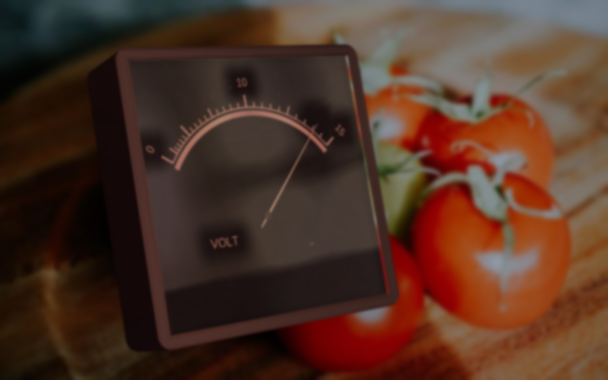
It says 14 V
